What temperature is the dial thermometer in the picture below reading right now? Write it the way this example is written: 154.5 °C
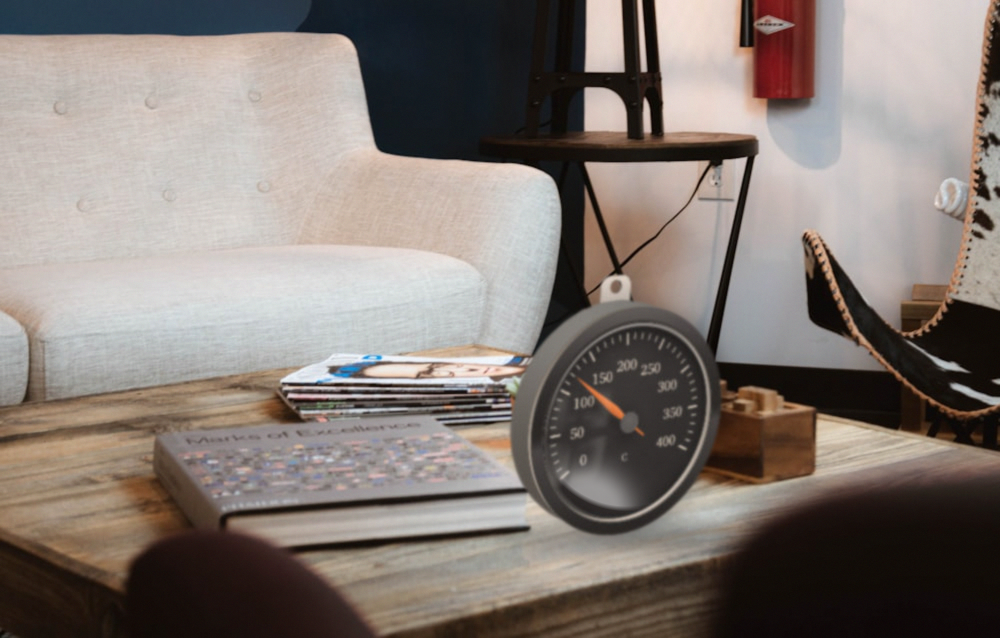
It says 120 °C
